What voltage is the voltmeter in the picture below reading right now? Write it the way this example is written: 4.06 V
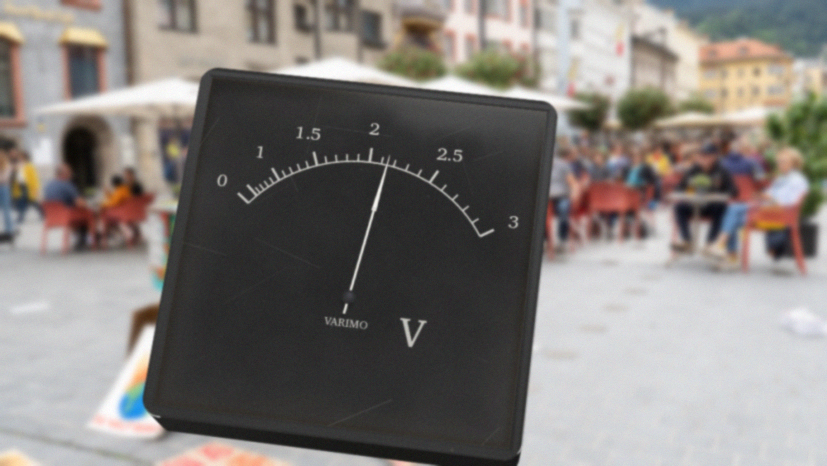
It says 2.15 V
